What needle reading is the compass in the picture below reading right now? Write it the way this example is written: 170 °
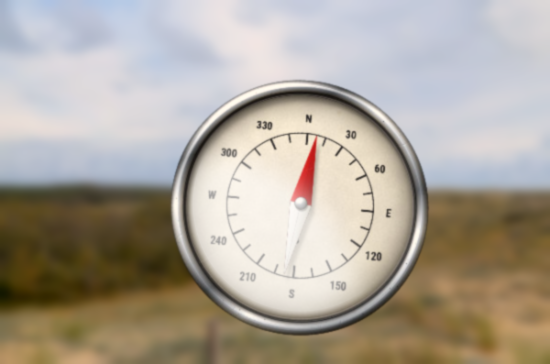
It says 7.5 °
